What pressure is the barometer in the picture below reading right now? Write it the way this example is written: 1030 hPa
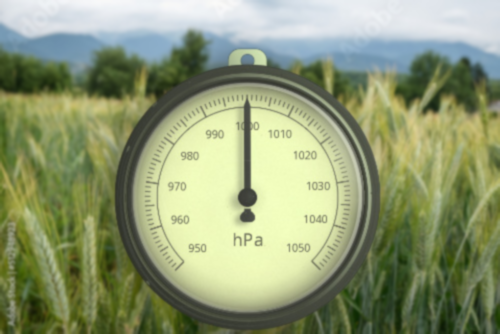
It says 1000 hPa
